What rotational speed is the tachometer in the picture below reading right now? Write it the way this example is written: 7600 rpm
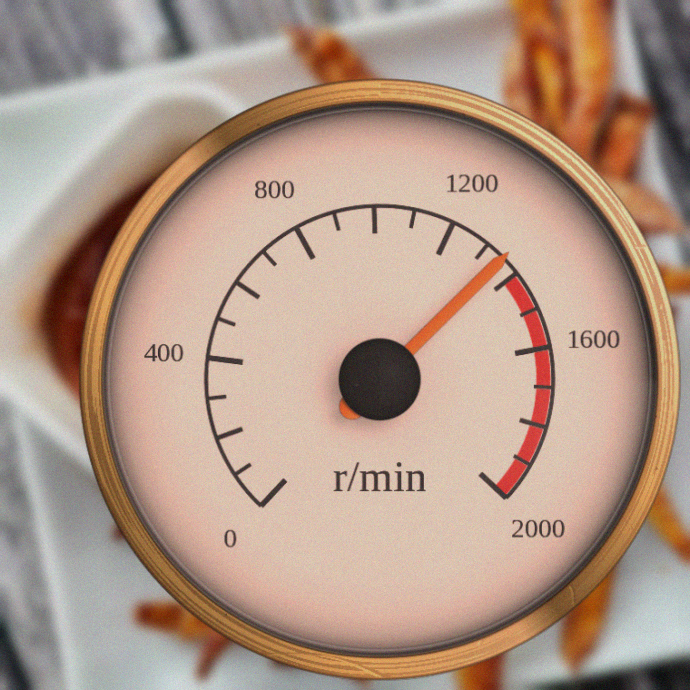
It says 1350 rpm
